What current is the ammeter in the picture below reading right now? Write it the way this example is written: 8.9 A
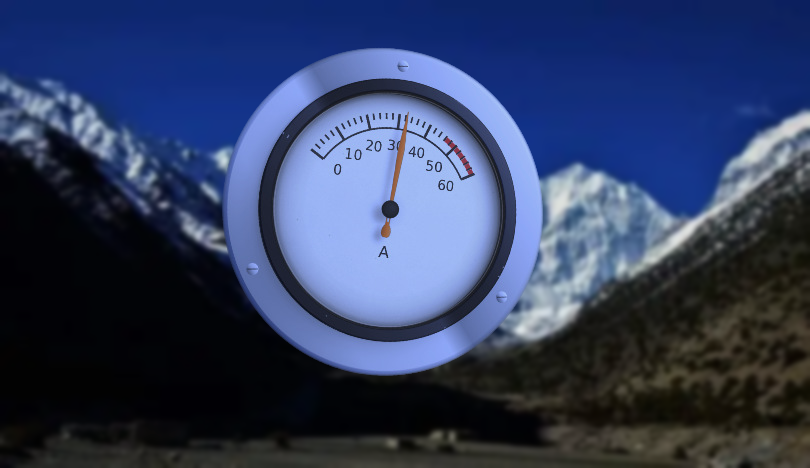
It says 32 A
